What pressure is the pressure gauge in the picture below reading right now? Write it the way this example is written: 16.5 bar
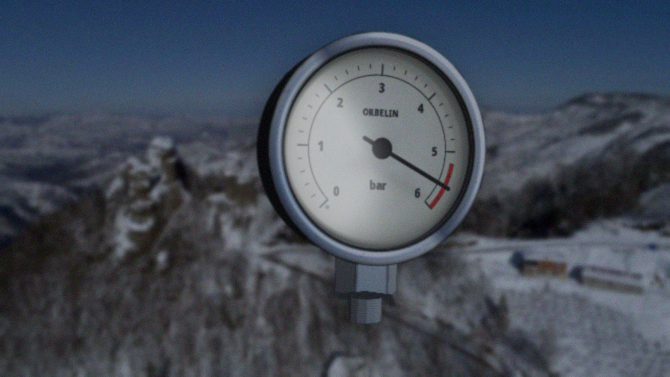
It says 5.6 bar
